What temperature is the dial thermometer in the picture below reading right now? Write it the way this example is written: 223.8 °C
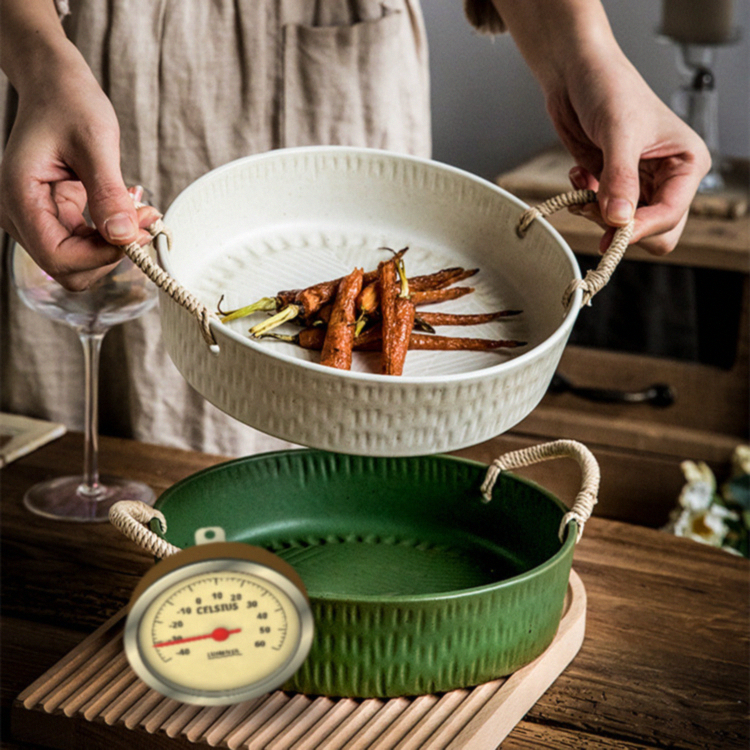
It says -30 °C
